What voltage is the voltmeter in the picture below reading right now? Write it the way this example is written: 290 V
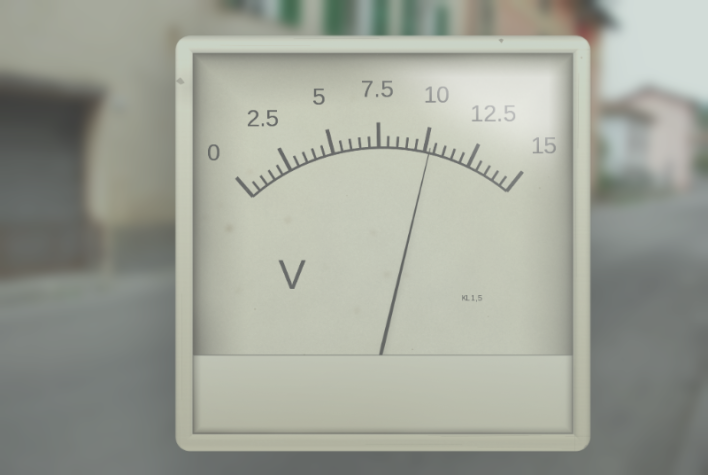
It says 10.25 V
